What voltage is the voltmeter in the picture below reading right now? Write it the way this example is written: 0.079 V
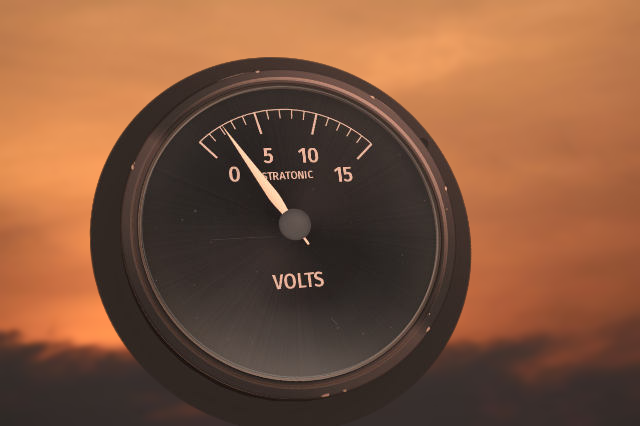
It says 2 V
